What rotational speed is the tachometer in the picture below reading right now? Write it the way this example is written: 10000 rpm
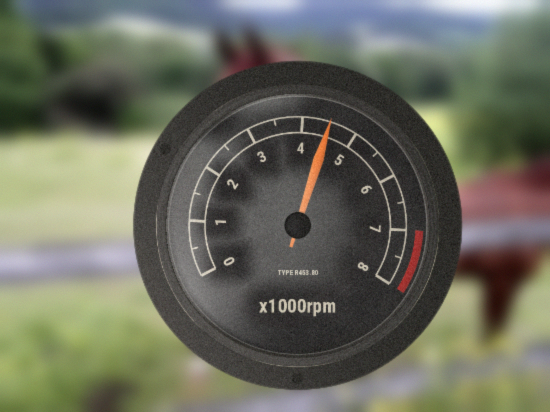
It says 4500 rpm
